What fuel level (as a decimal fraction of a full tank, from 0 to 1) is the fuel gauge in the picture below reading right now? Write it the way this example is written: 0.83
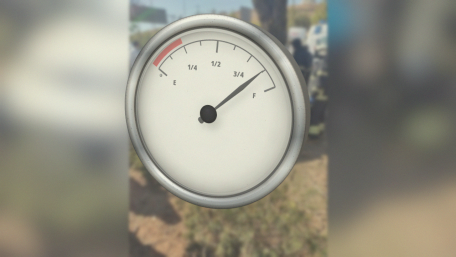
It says 0.875
